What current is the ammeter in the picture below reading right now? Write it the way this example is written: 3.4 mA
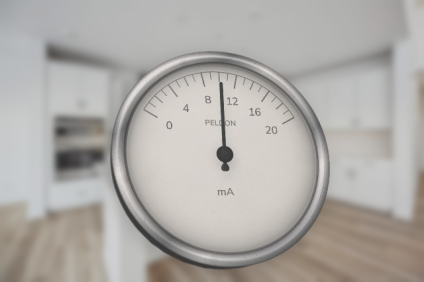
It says 10 mA
